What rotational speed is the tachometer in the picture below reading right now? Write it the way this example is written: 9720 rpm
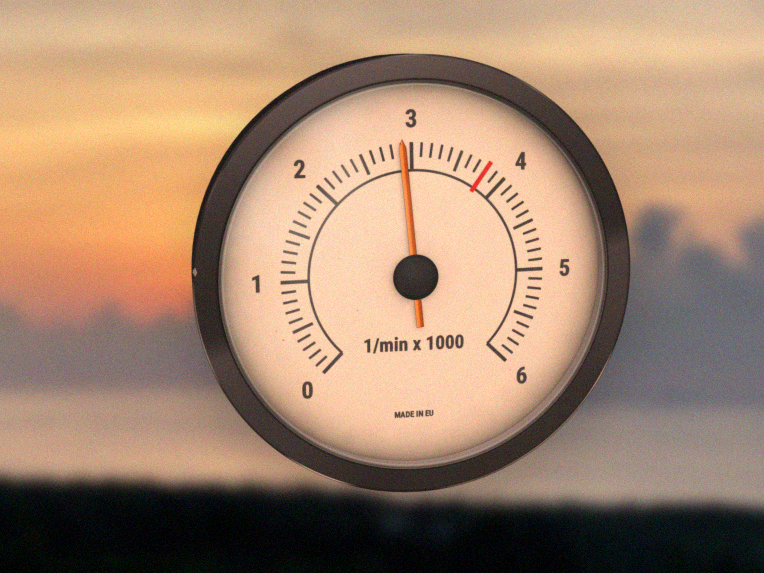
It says 2900 rpm
